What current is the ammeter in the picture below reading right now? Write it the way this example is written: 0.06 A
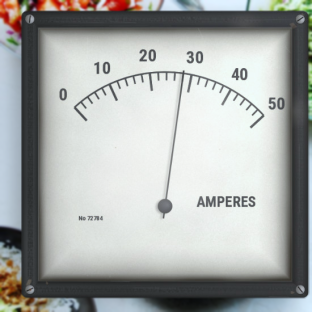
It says 28 A
